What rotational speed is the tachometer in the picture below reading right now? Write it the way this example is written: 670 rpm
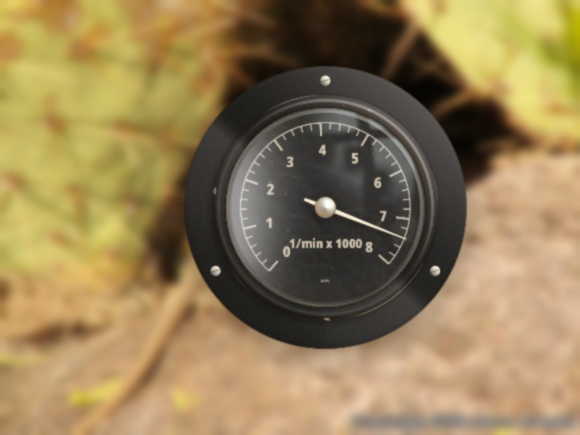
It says 7400 rpm
